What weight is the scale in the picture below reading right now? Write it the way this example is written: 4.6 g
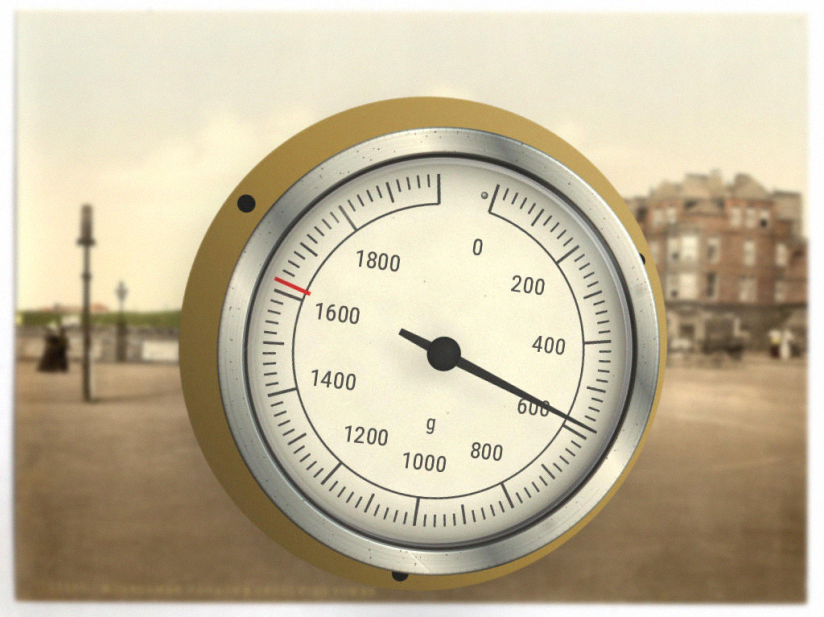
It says 580 g
